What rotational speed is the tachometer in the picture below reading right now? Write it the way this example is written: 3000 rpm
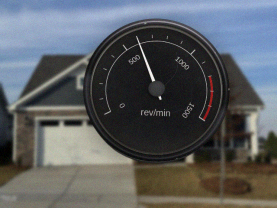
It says 600 rpm
